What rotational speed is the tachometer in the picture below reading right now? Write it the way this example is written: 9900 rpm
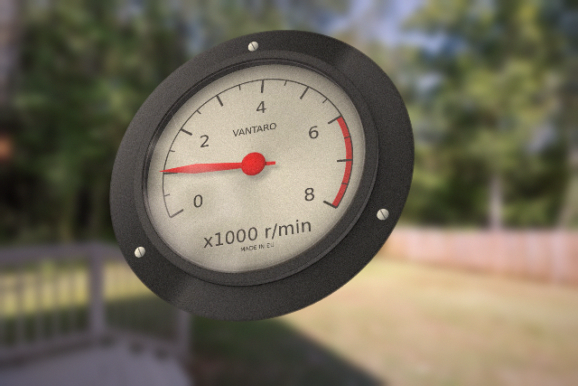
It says 1000 rpm
